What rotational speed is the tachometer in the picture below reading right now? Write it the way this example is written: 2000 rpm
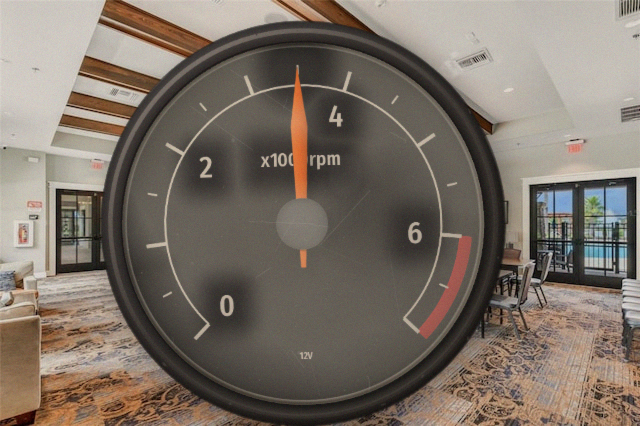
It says 3500 rpm
